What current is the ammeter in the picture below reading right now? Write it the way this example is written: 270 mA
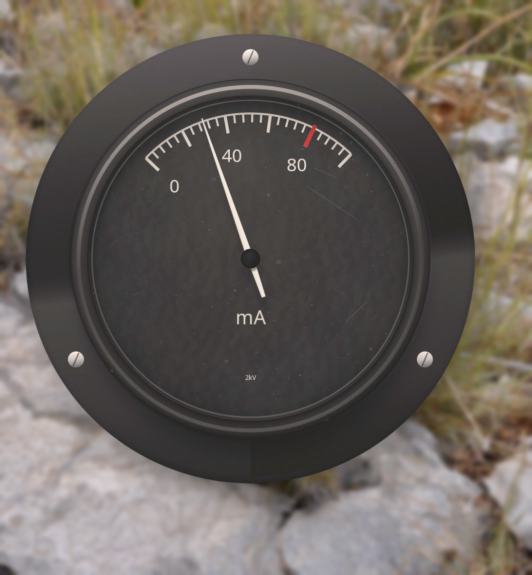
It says 30 mA
